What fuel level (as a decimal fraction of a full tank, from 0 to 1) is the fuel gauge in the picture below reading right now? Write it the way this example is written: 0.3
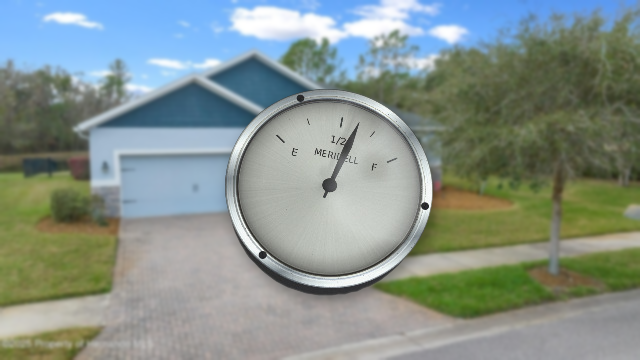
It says 0.625
